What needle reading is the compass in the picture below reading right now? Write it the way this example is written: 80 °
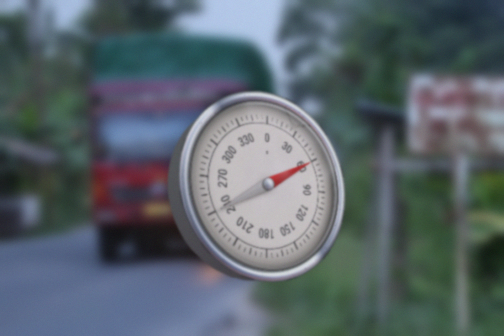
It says 60 °
